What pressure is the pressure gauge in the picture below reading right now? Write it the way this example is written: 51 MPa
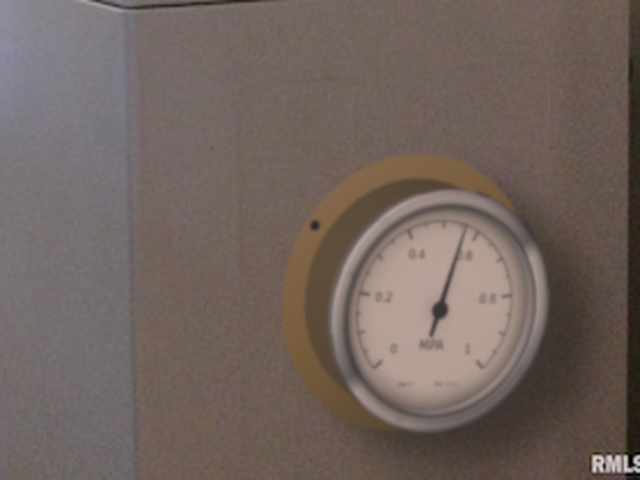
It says 0.55 MPa
